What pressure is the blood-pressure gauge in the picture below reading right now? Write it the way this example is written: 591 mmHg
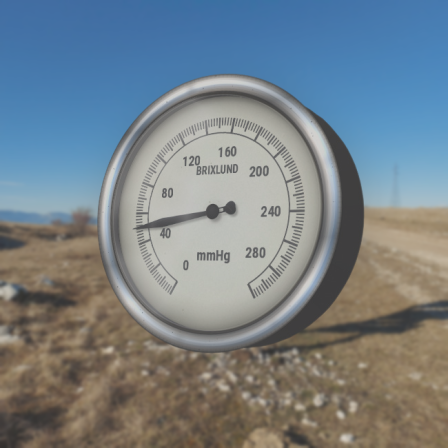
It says 50 mmHg
